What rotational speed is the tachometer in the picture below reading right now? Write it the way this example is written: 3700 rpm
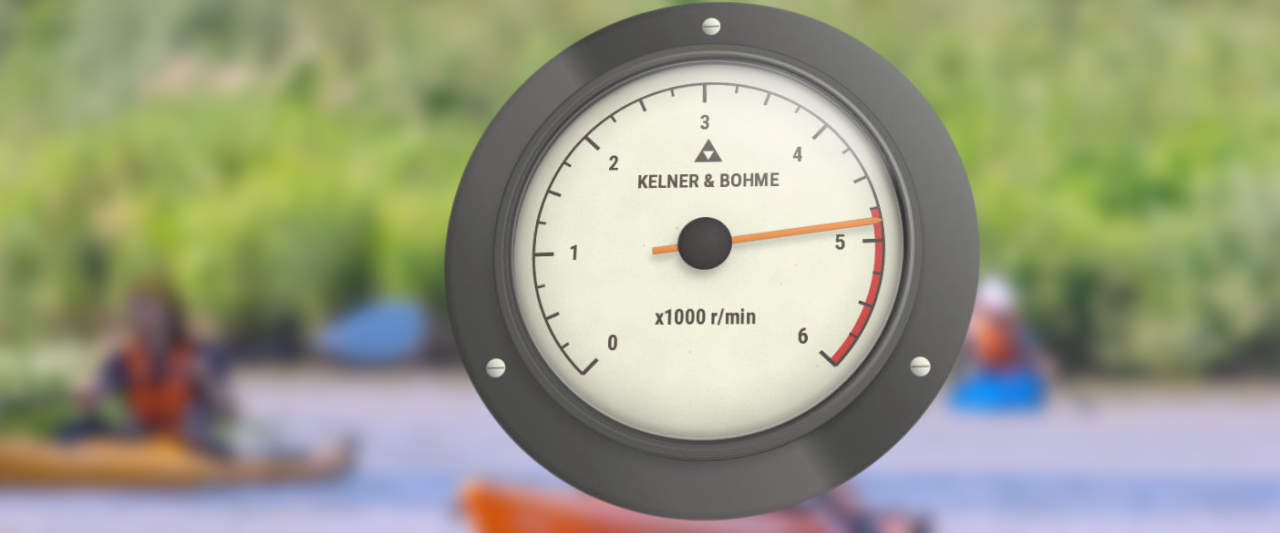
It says 4875 rpm
